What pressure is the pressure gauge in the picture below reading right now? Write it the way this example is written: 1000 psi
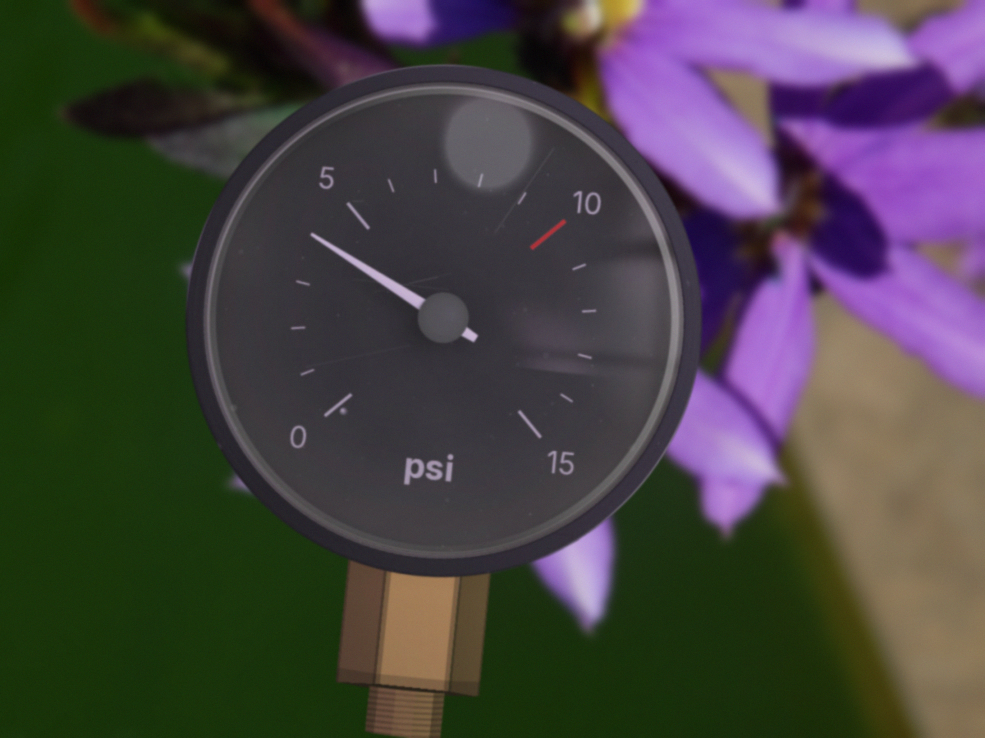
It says 4 psi
